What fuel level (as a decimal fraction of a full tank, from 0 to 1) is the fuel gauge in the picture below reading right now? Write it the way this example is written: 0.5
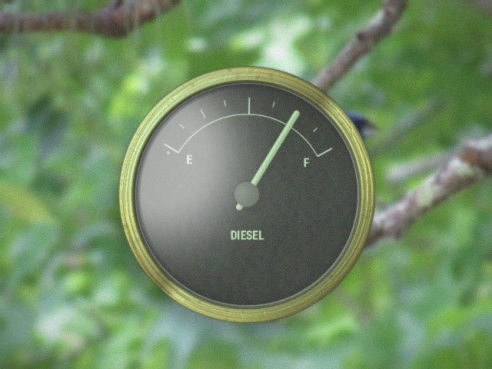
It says 0.75
